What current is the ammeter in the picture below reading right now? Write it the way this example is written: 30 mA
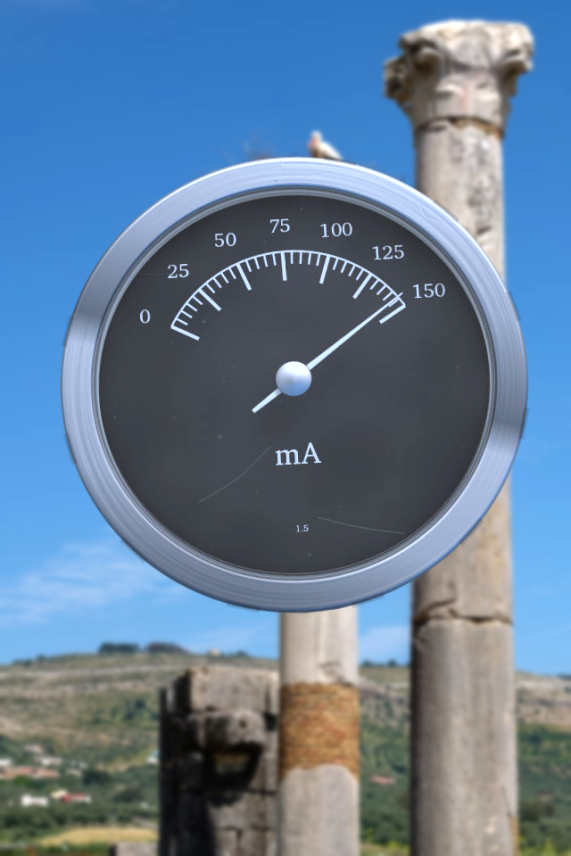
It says 145 mA
